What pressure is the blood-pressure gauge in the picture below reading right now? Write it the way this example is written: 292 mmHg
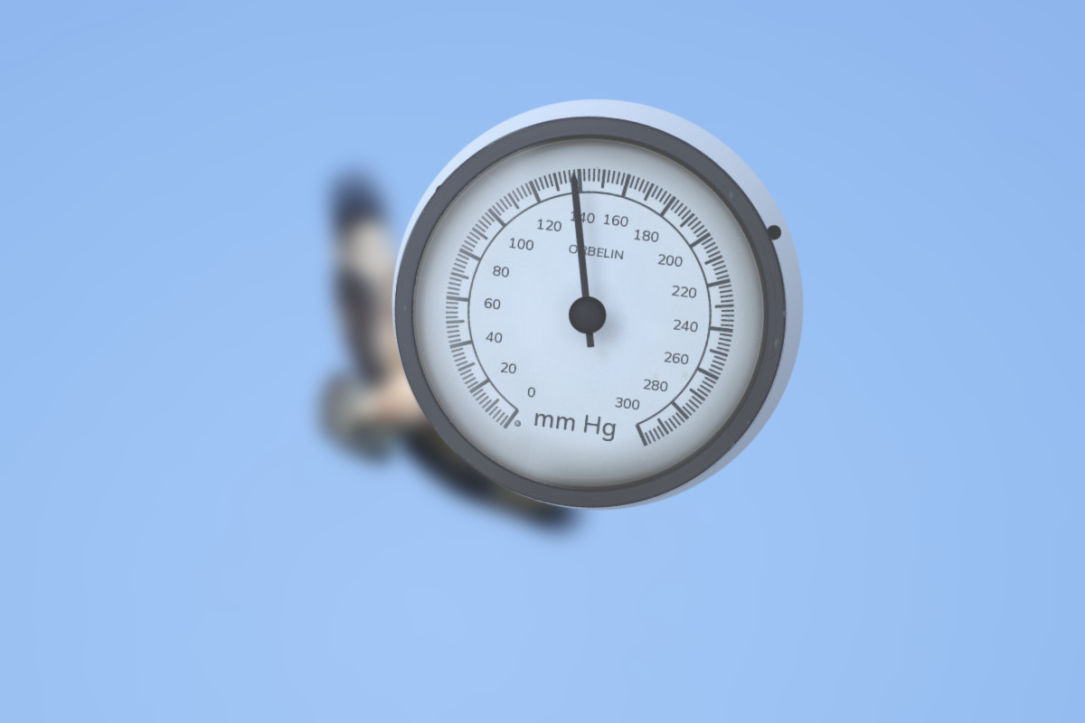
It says 138 mmHg
